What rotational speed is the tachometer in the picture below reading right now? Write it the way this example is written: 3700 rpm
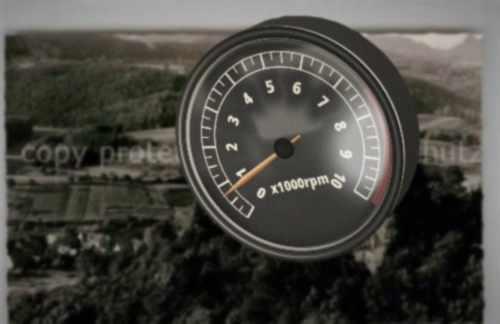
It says 750 rpm
